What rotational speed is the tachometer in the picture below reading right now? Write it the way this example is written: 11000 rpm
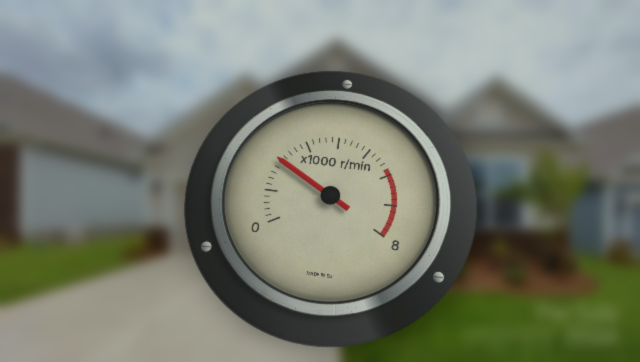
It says 2000 rpm
